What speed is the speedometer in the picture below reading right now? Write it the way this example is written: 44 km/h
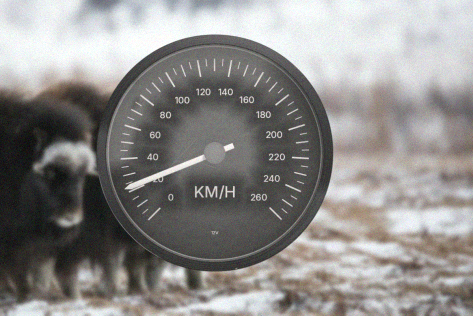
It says 22.5 km/h
